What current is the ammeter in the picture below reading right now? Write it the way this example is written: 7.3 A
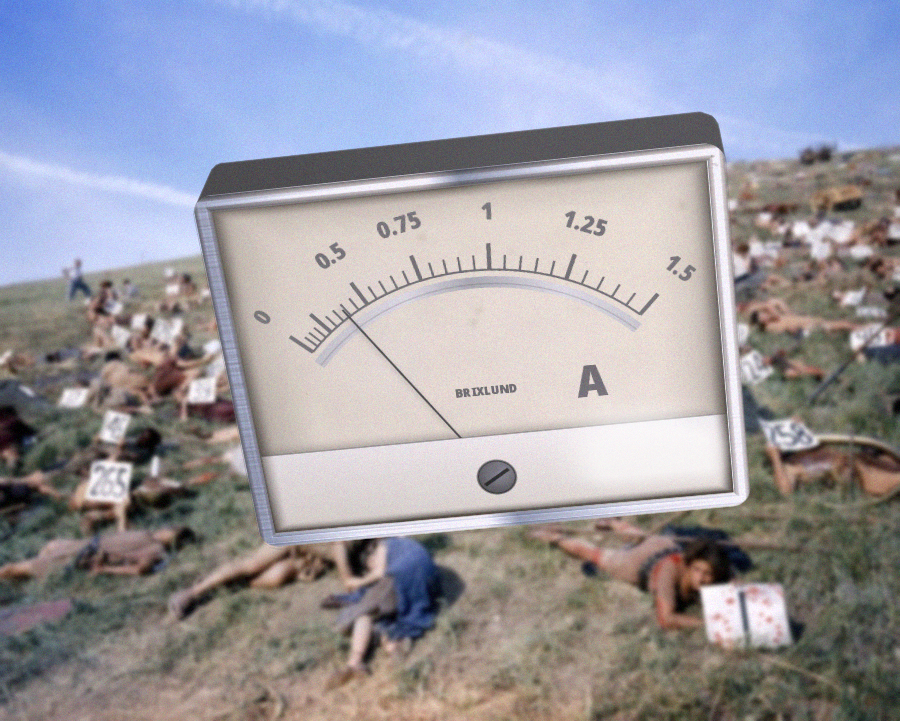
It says 0.4 A
